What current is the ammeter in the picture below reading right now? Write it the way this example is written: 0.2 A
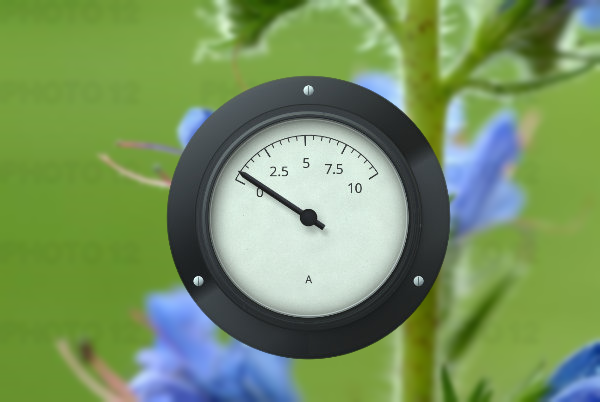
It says 0.5 A
